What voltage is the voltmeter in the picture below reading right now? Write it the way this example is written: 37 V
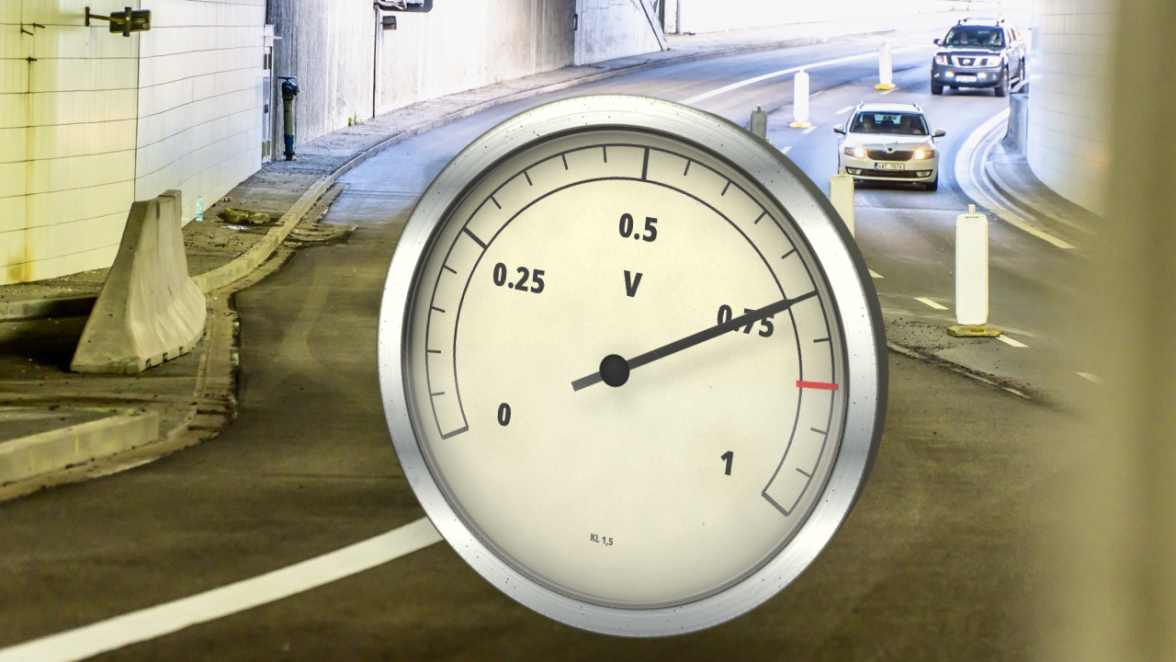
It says 0.75 V
